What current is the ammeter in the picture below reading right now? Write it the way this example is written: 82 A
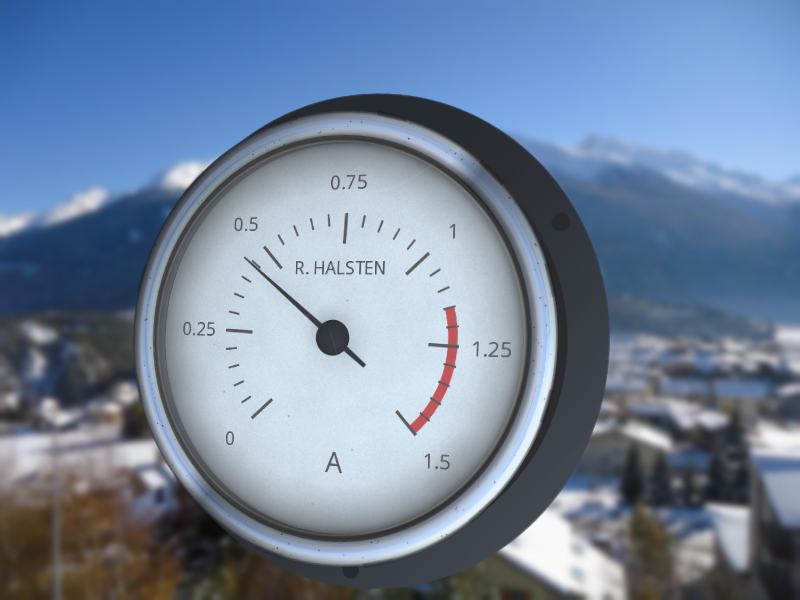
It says 0.45 A
